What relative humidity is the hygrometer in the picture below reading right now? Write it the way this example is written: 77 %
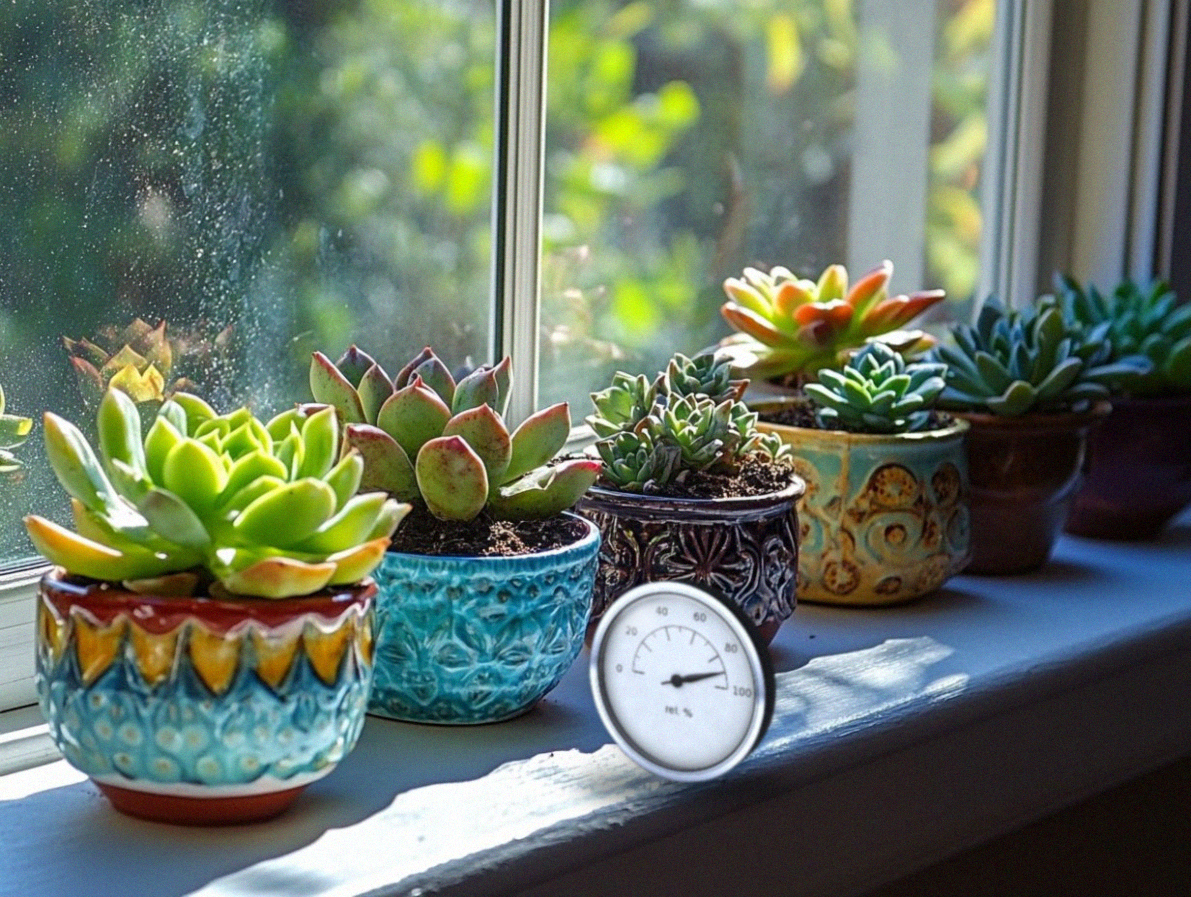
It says 90 %
